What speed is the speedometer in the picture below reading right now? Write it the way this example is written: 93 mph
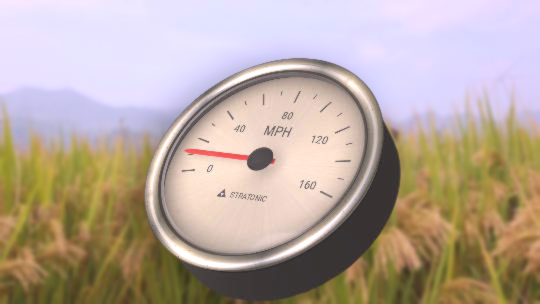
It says 10 mph
